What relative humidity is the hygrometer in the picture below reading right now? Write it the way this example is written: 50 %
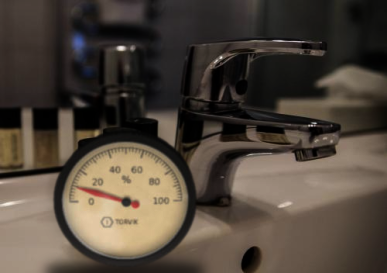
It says 10 %
